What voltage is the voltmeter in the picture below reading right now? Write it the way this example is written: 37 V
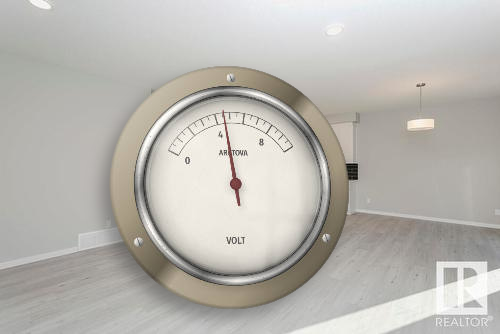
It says 4.5 V
